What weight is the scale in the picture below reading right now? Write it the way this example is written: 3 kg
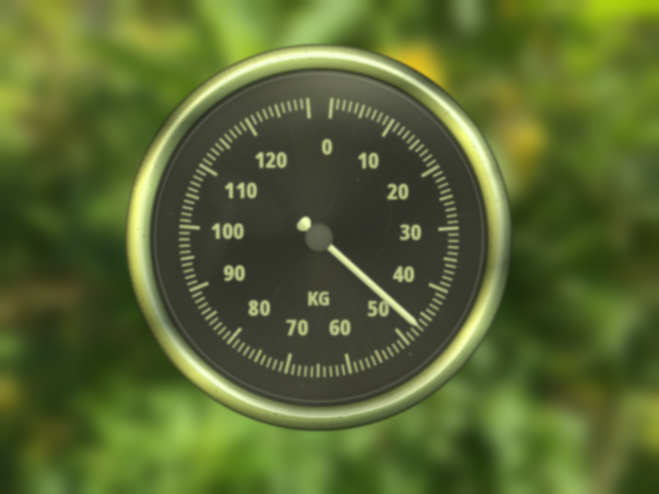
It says 47 kg
